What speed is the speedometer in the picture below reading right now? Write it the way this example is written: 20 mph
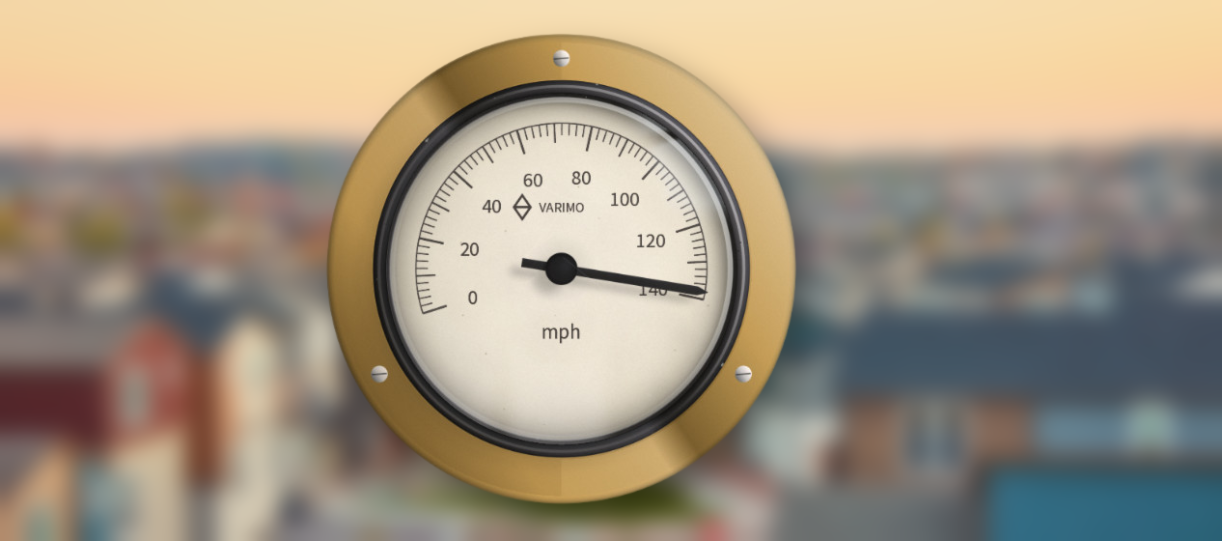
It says 138 mph
